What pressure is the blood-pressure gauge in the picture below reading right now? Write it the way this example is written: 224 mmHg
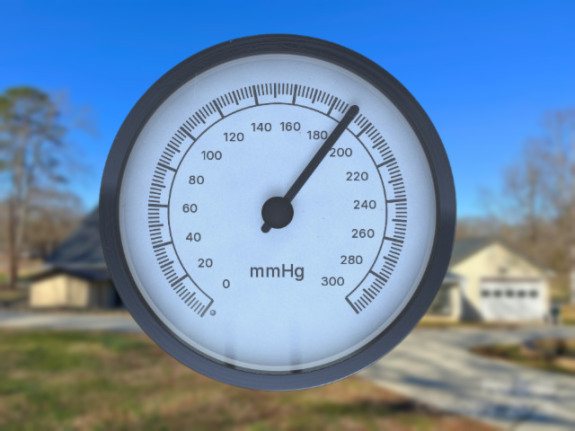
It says 190 mmHg
